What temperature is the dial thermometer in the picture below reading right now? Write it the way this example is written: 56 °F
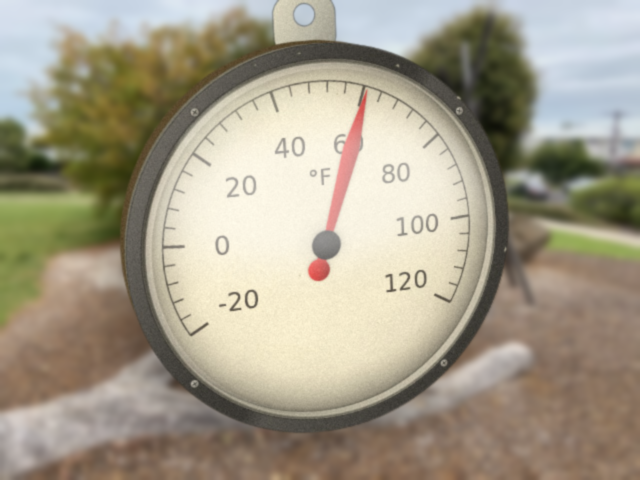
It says 60 °F
